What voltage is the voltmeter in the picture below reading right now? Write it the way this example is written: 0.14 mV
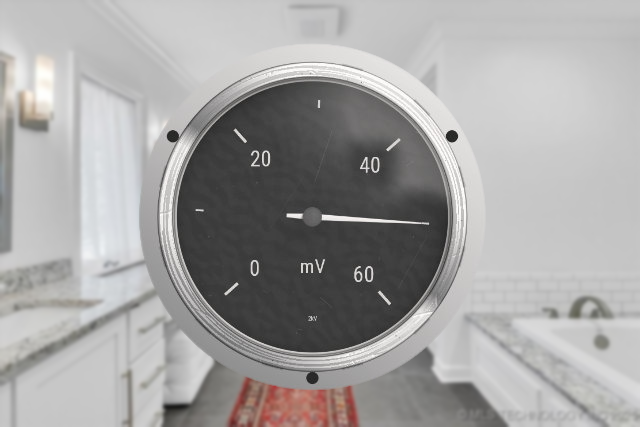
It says 50 mV
